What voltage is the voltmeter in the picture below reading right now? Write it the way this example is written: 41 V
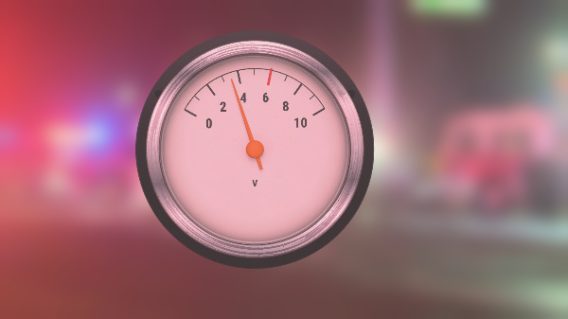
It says 3.5 V
